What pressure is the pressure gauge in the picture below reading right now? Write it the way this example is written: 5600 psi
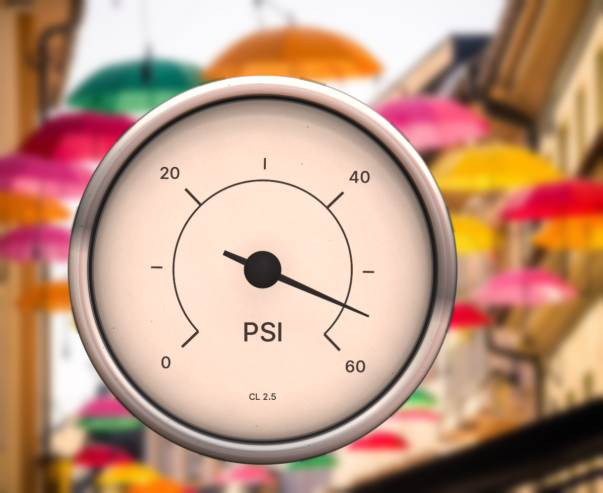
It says 55 psi
